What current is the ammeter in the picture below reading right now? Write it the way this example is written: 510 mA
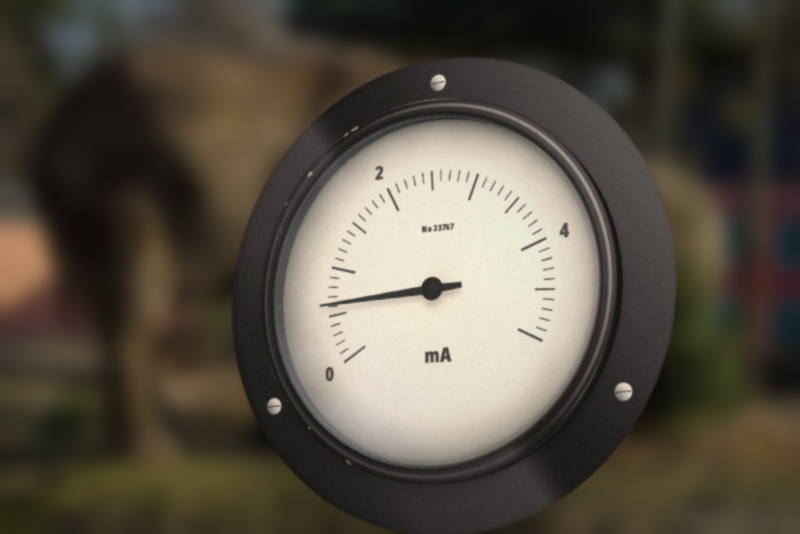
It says 0.6 mA
